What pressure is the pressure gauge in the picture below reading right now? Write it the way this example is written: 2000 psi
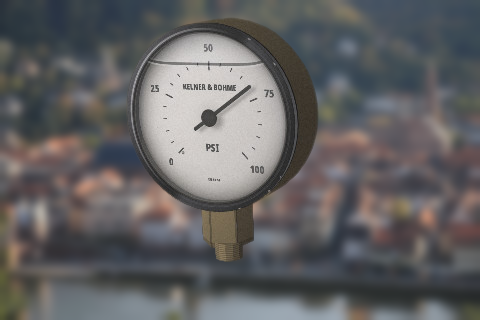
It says 70 psi
